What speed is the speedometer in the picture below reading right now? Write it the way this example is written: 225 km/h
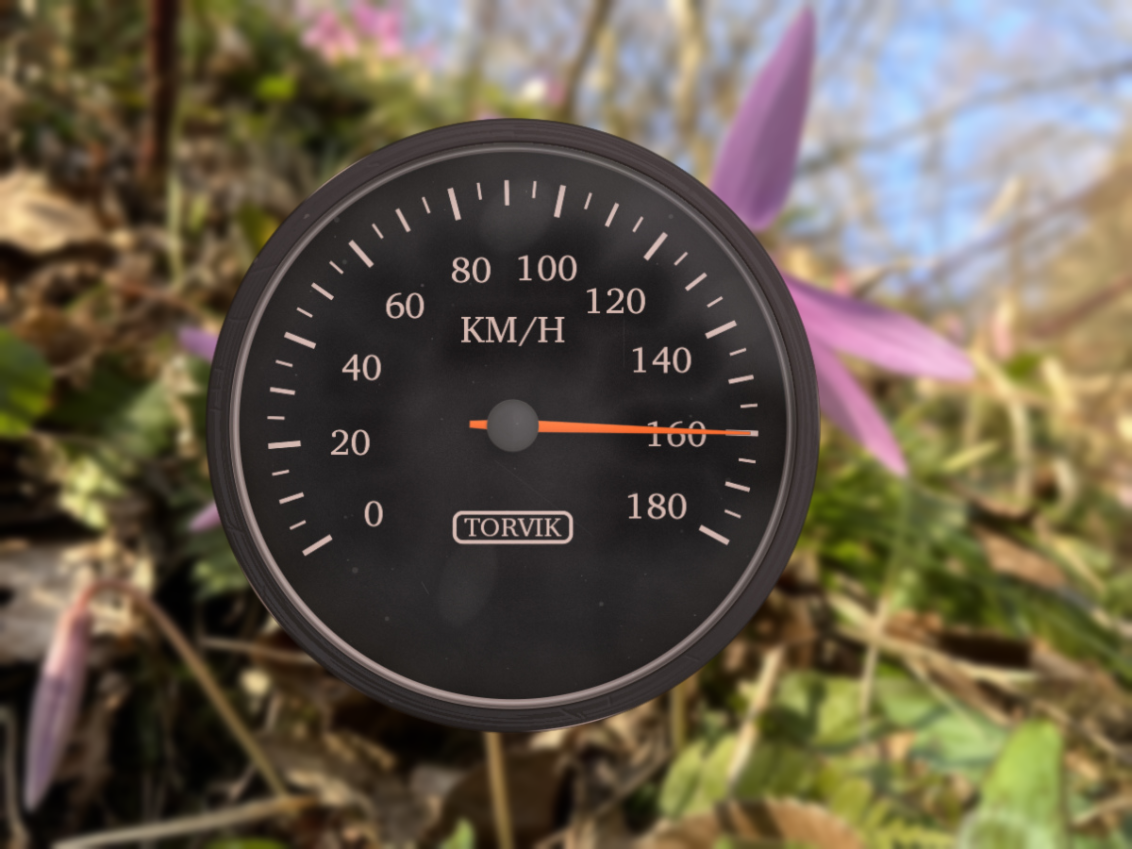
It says 160 km/h
